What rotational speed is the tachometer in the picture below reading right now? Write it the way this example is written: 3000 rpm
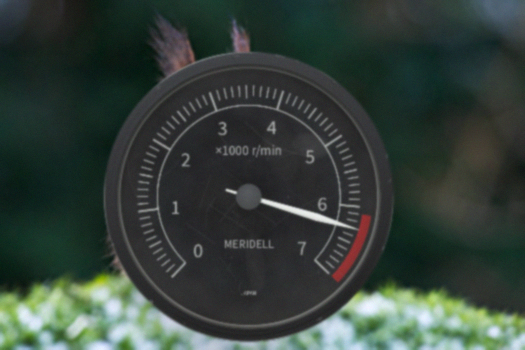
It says 6300 rpm
